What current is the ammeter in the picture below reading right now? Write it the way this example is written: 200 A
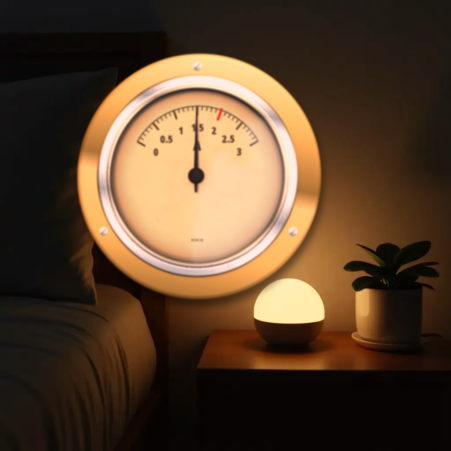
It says 1.5 A
